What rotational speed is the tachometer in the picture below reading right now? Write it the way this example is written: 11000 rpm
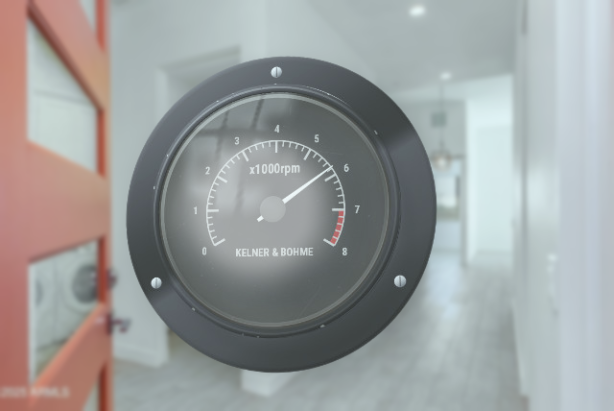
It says 5800 rpm
